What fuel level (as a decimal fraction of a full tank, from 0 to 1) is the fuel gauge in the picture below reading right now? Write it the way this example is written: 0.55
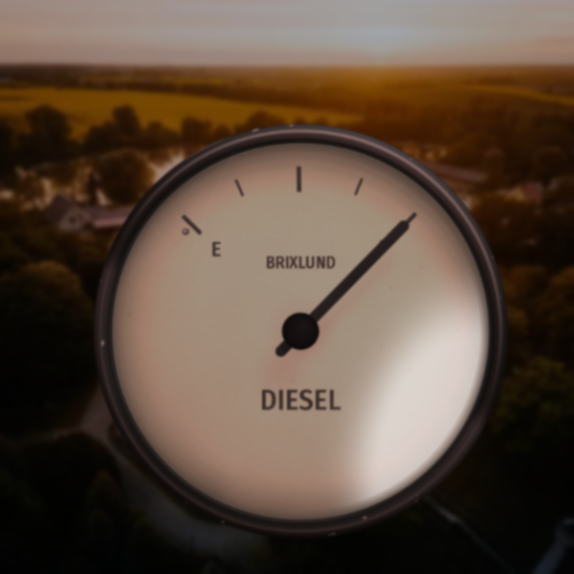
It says 1
